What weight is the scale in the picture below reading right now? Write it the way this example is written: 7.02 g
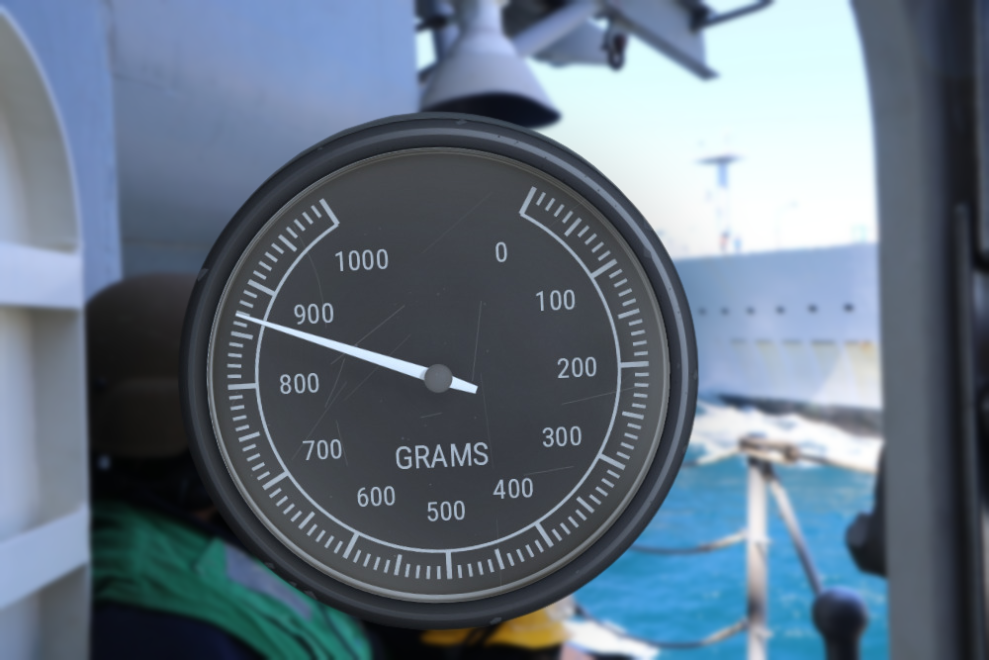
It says 870 g
